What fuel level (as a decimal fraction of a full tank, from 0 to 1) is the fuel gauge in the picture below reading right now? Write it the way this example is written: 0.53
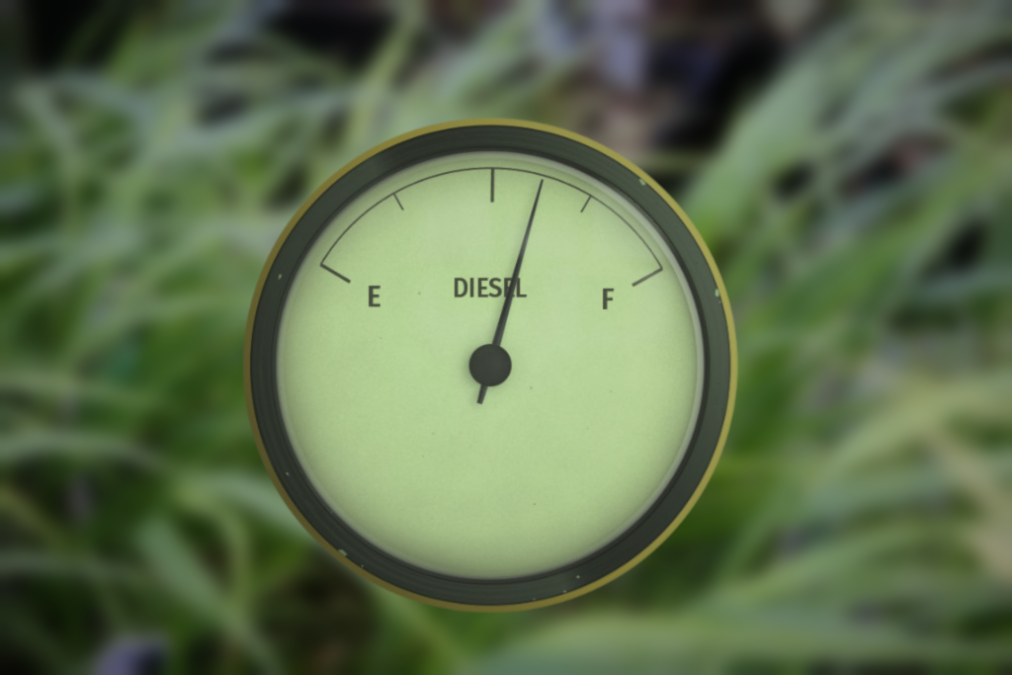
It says 0.625
